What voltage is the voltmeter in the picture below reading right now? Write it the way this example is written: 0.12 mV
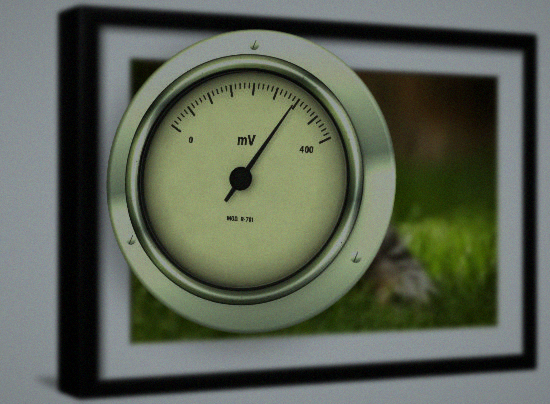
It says 300 mV
